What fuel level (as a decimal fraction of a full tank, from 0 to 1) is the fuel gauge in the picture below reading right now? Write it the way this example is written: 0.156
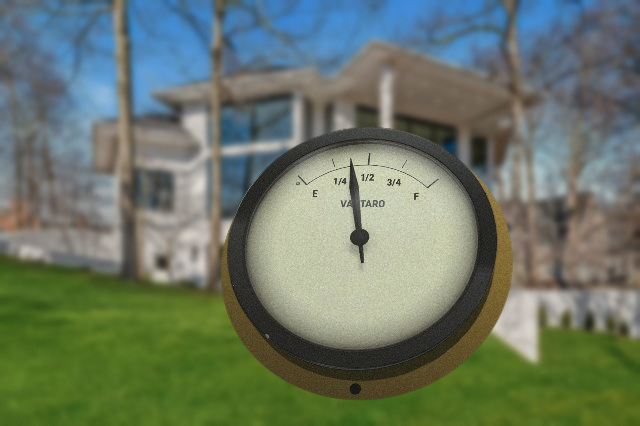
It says 0.375
